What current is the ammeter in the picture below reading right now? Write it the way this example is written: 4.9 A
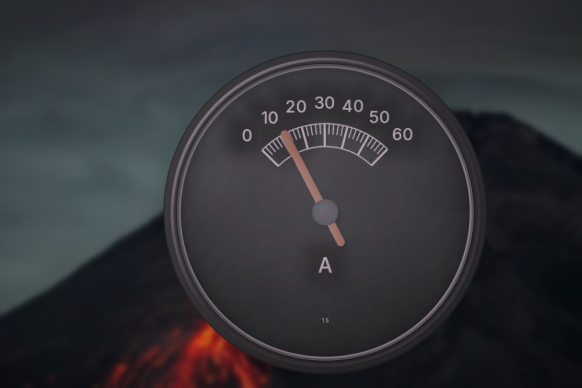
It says 12 A
